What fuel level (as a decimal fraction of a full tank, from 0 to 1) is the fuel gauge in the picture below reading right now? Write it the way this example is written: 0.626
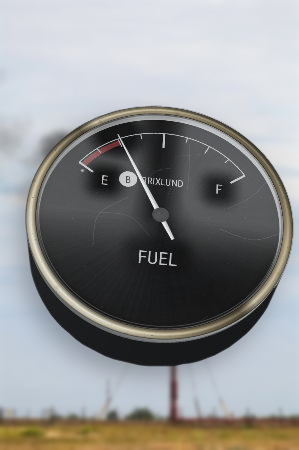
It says 0.25
